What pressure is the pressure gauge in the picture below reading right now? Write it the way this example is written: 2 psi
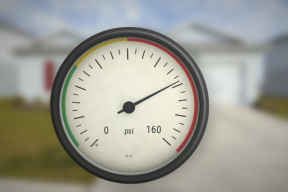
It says 117.5 psi
